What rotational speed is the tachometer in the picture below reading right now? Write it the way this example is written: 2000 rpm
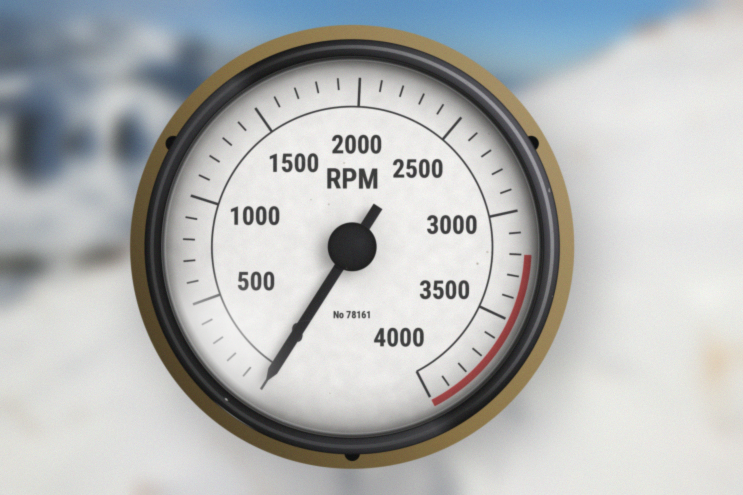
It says 0 rpm
